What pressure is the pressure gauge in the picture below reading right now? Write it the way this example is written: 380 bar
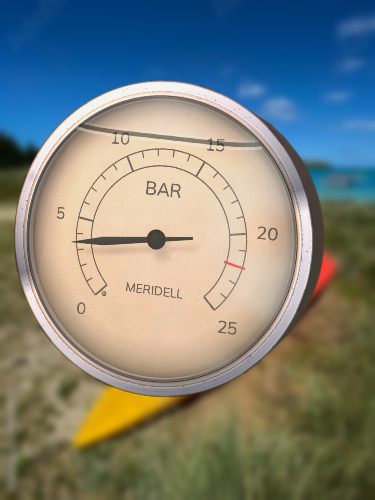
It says 3.5 bar
